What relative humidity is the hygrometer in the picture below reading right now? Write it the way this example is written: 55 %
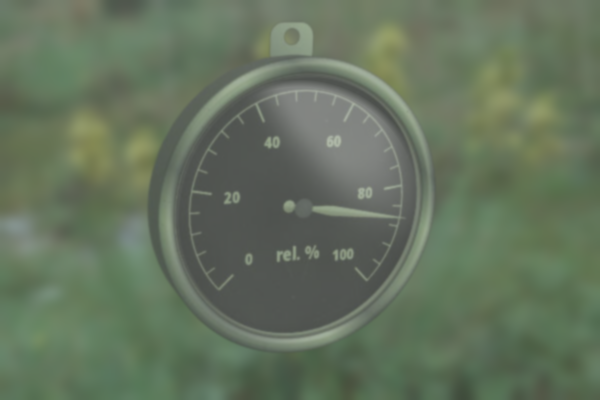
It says 86 %
